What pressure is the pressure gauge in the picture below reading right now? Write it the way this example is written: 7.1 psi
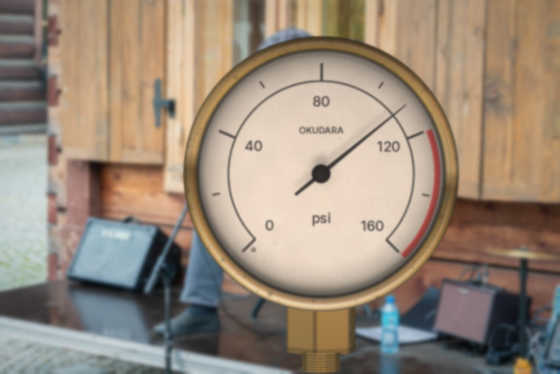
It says 110 psi
